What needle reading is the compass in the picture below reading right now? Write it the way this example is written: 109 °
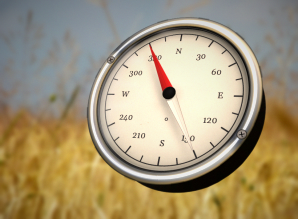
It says 330 °
